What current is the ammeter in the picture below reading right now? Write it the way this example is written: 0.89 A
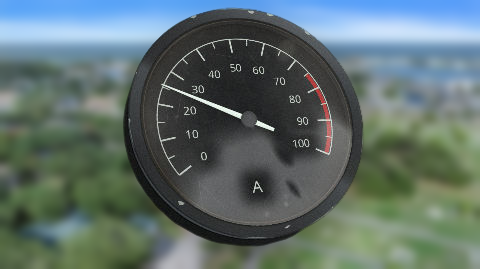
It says 25 A
